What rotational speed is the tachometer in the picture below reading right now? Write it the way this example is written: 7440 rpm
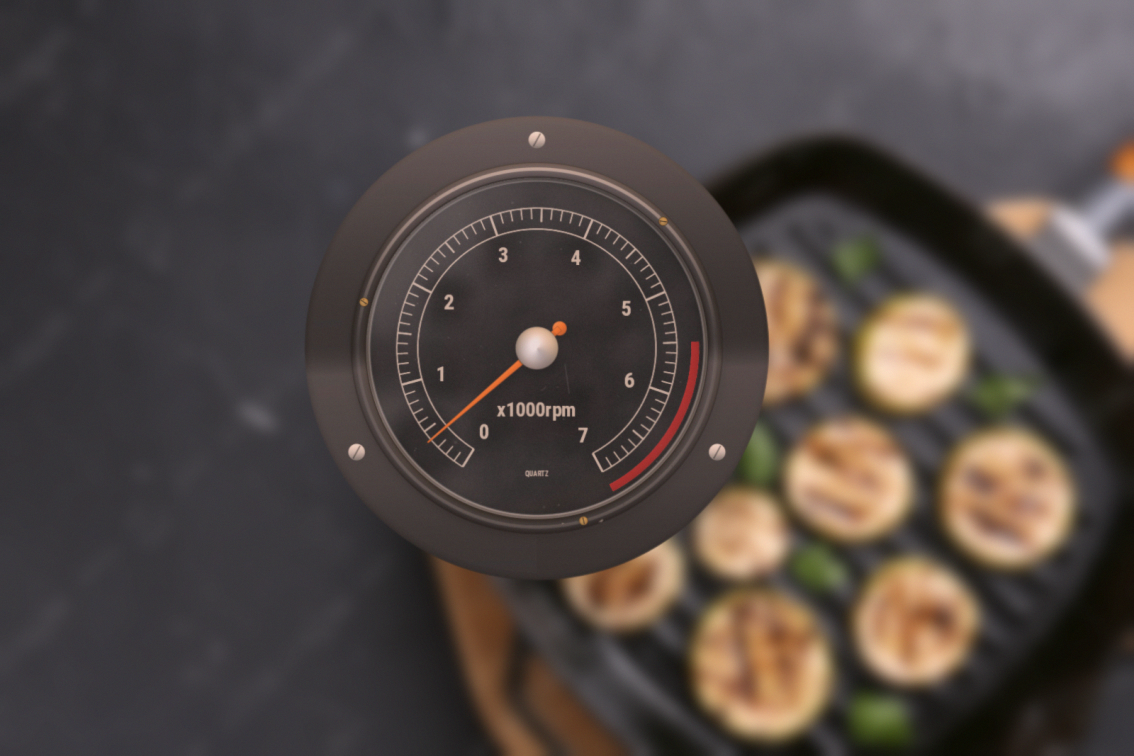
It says 400 rpm
